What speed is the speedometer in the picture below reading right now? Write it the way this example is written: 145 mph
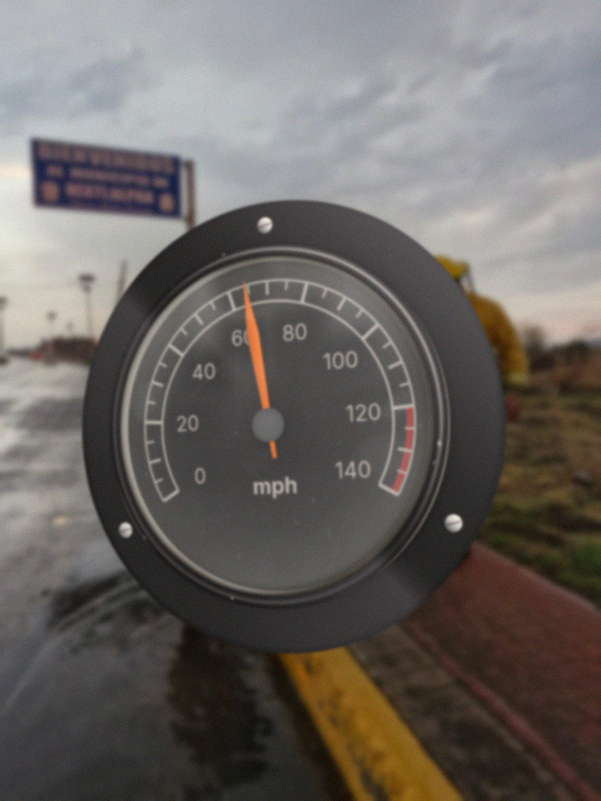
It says 65 mph
